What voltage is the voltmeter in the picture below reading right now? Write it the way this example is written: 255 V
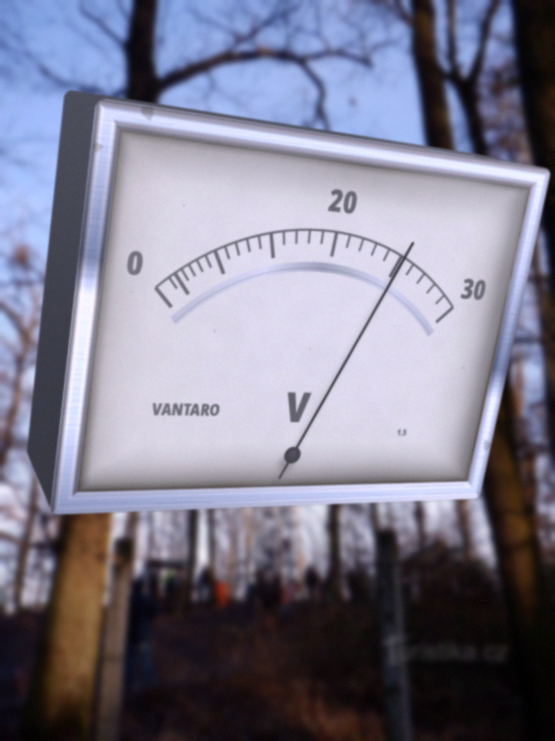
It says 25 V
